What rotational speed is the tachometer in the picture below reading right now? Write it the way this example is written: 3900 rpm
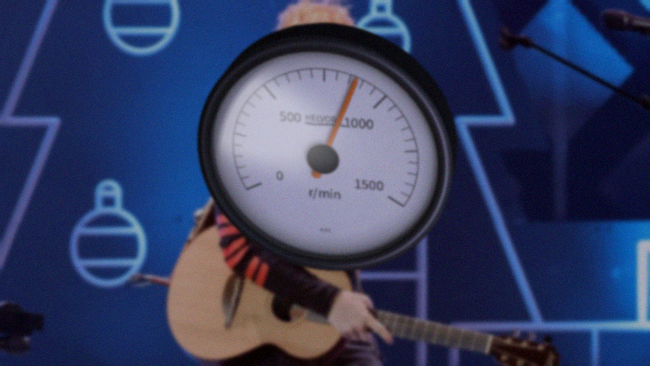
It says 875 rpm
